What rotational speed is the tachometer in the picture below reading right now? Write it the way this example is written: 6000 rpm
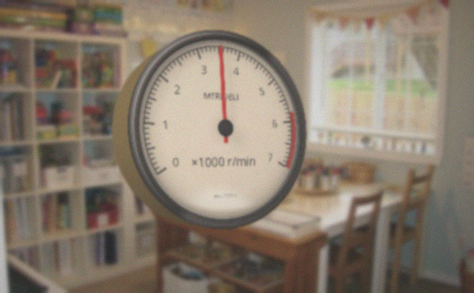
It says 3500 rpm
